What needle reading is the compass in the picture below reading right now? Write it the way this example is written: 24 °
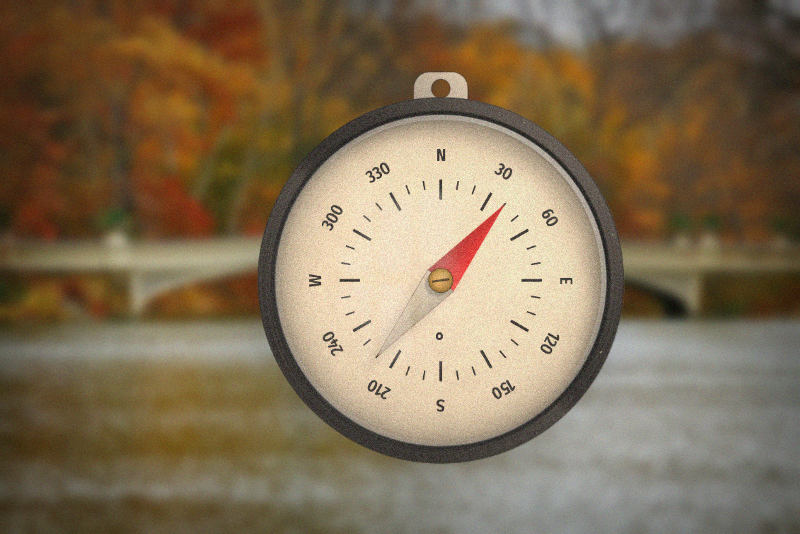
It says 40 °
